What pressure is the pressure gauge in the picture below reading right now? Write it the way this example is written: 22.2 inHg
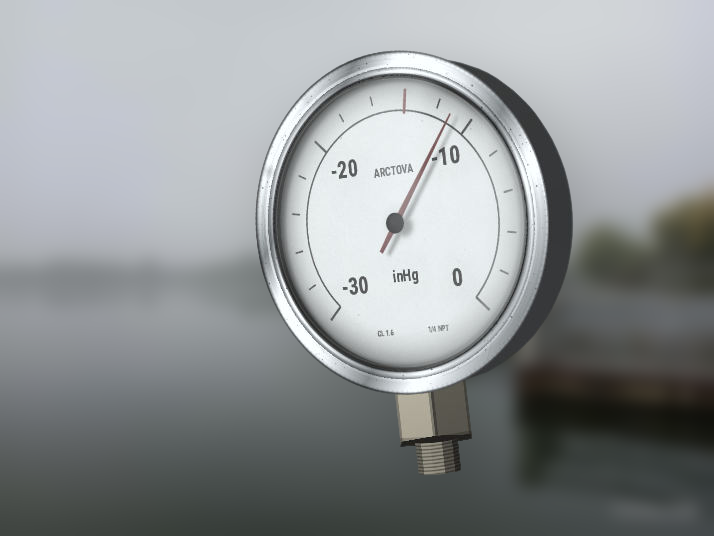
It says -11 inHg
